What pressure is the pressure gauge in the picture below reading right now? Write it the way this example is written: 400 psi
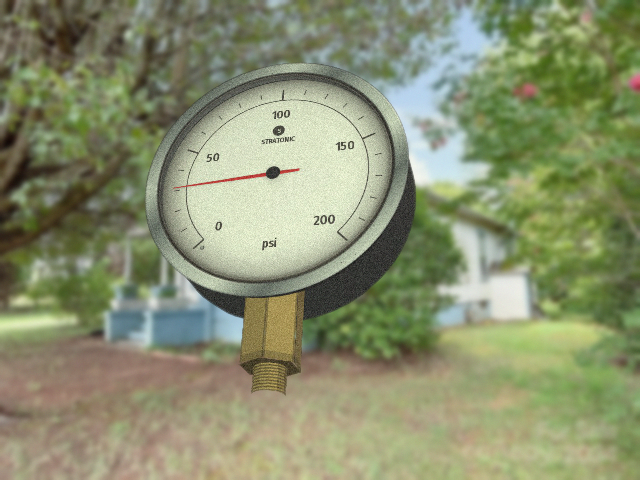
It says 30 psi
